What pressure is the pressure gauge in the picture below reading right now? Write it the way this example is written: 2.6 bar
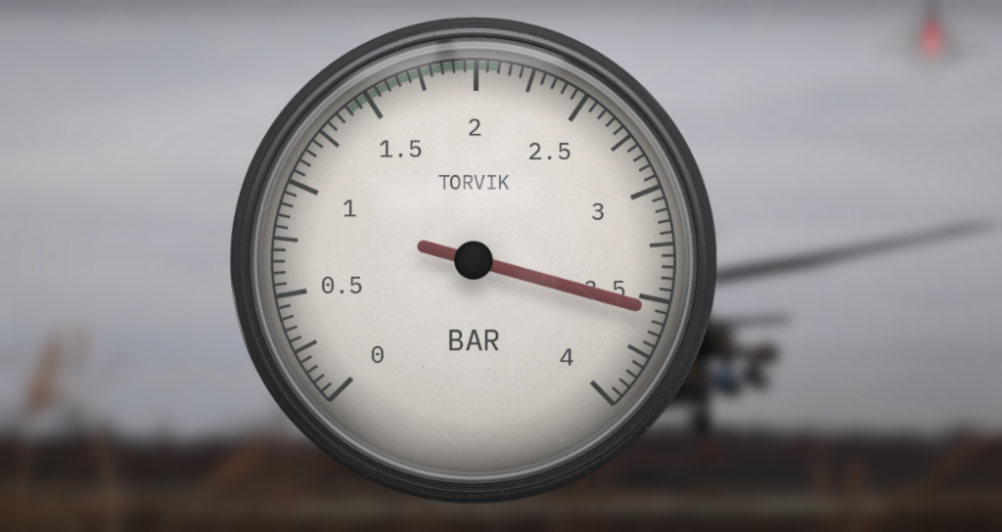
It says 3.55 bar
